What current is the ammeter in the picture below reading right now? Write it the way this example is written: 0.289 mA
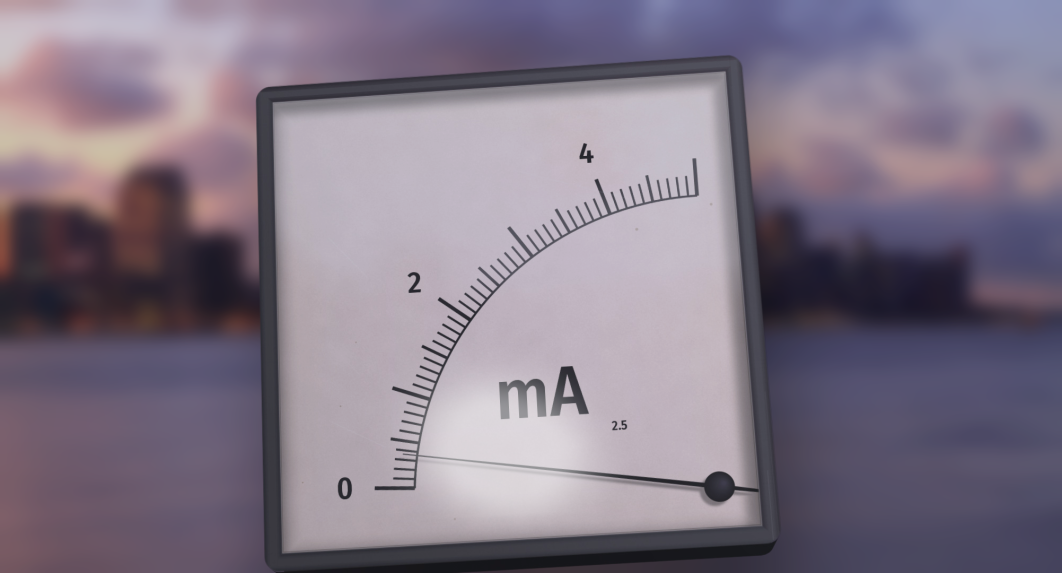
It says 0.35 mA
